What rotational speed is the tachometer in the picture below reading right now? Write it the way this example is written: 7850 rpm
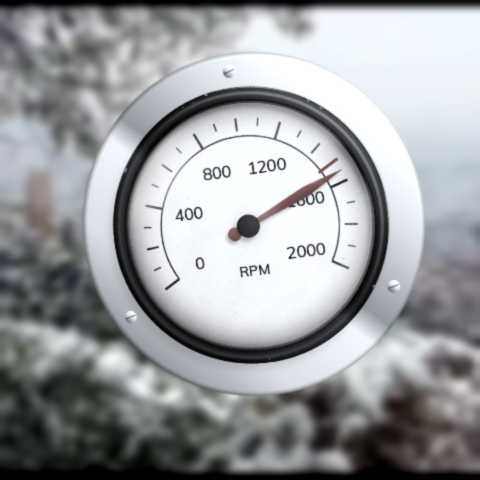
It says 1550 rpm
